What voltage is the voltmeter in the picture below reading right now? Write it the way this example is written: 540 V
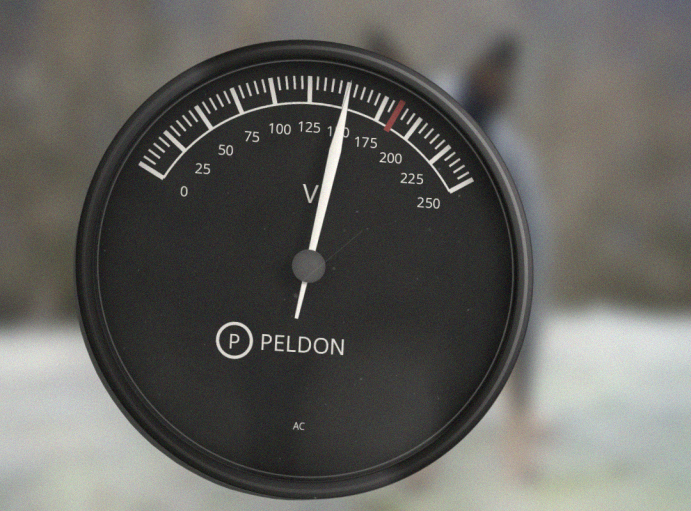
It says 150 V
